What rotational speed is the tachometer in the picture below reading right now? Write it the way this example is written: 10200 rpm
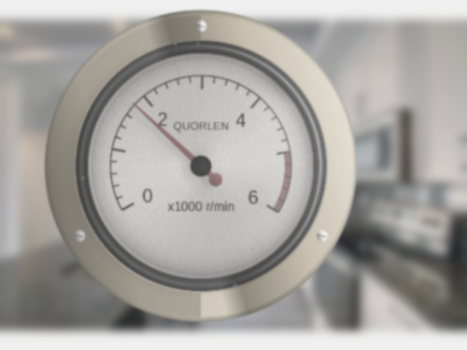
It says 1800 rpm
